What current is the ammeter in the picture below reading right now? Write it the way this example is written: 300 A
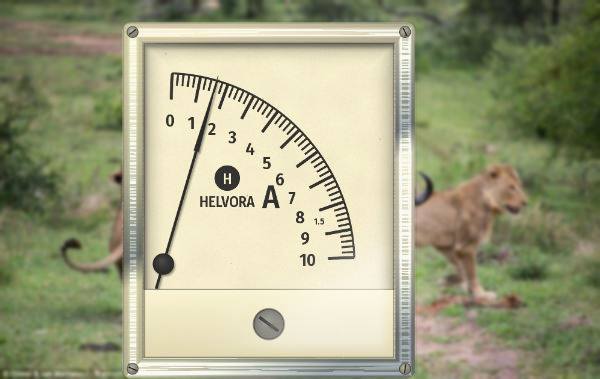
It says 1.6 A
